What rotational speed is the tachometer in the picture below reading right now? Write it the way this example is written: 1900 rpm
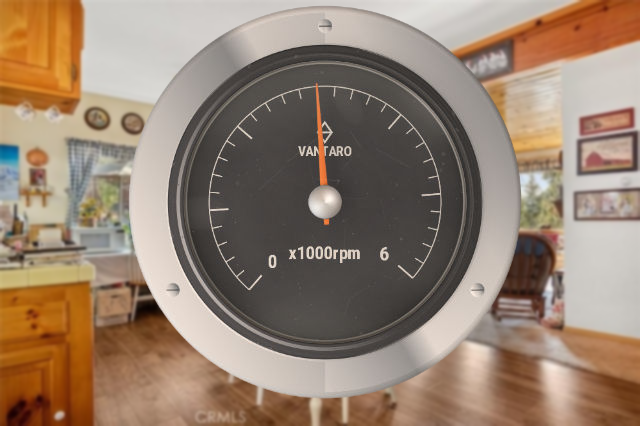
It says 3000 rpm
